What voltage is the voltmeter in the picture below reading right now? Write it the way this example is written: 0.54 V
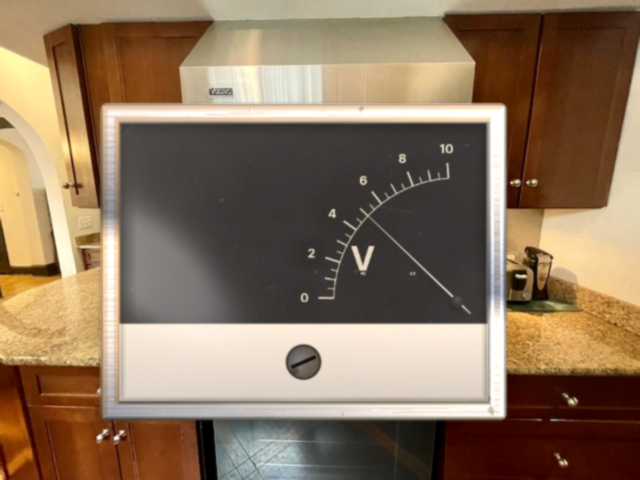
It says 5 V
